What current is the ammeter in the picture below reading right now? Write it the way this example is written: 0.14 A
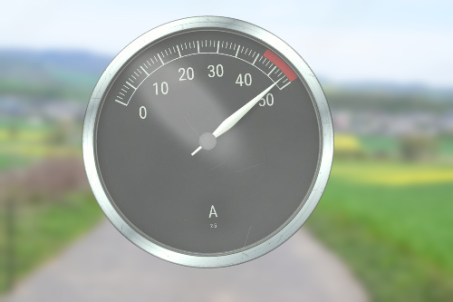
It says 48 A
